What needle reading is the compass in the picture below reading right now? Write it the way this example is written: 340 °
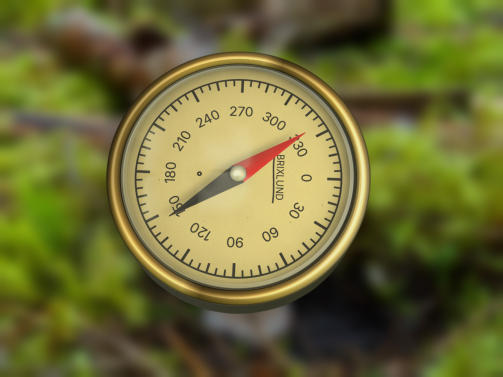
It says 325 °
